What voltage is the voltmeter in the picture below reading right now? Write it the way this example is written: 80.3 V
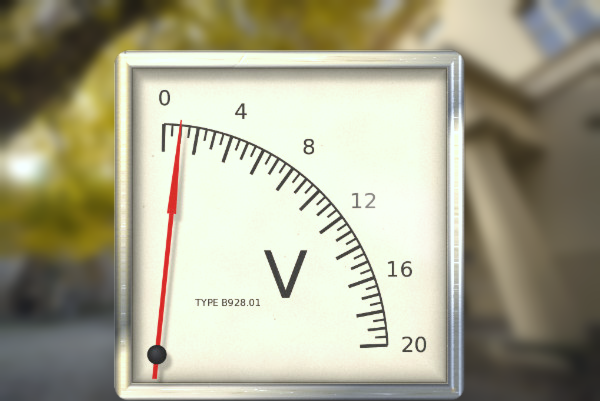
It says 1 V
